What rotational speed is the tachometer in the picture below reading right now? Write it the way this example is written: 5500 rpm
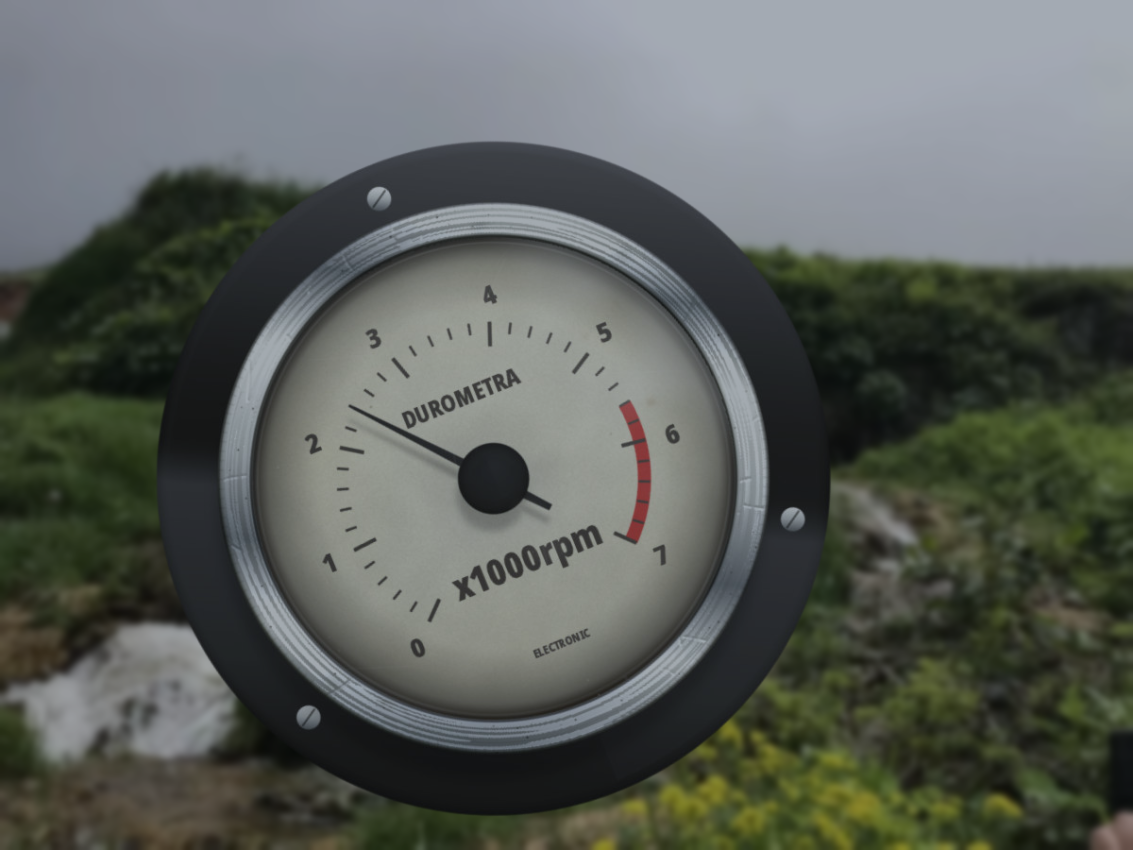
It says 2400 rpm
